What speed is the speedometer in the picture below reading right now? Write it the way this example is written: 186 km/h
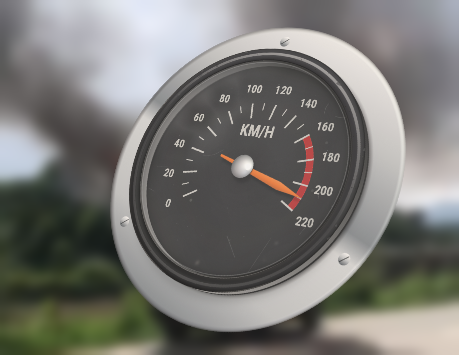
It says 210 km/h
